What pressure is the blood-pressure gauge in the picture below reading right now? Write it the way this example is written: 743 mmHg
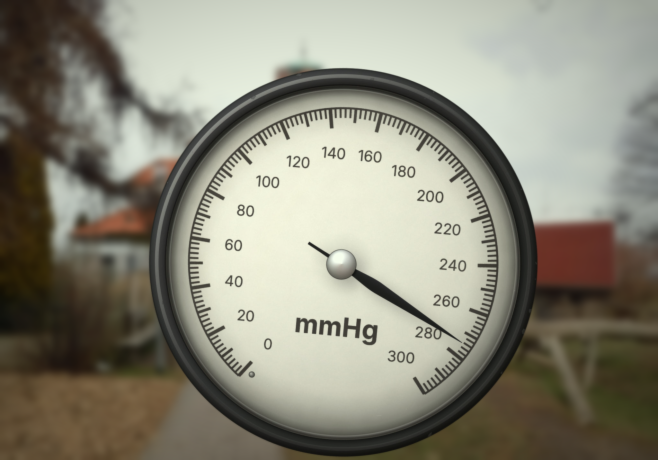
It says 274 mmHg
